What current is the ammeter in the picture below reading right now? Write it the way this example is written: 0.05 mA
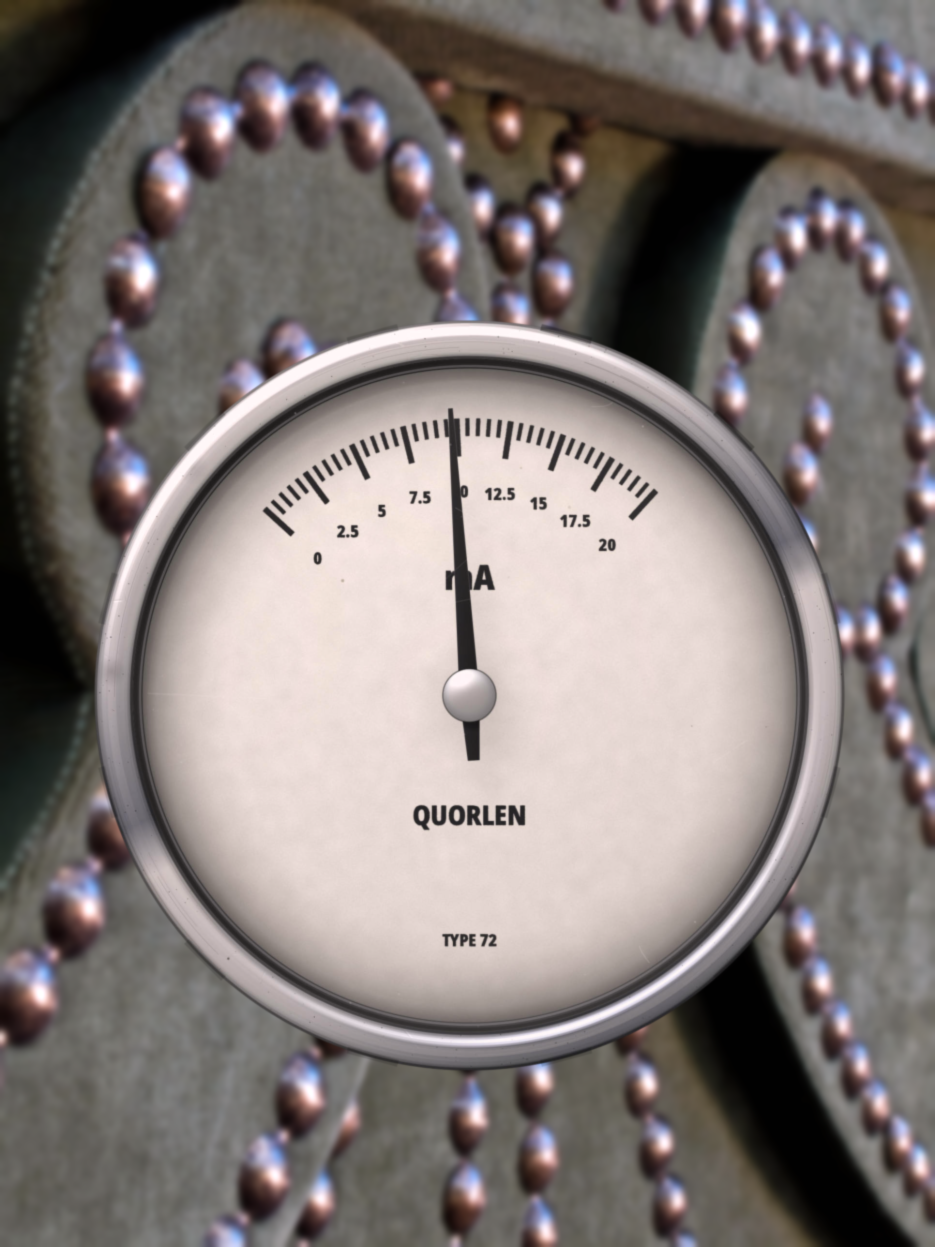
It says 9.75 mA
